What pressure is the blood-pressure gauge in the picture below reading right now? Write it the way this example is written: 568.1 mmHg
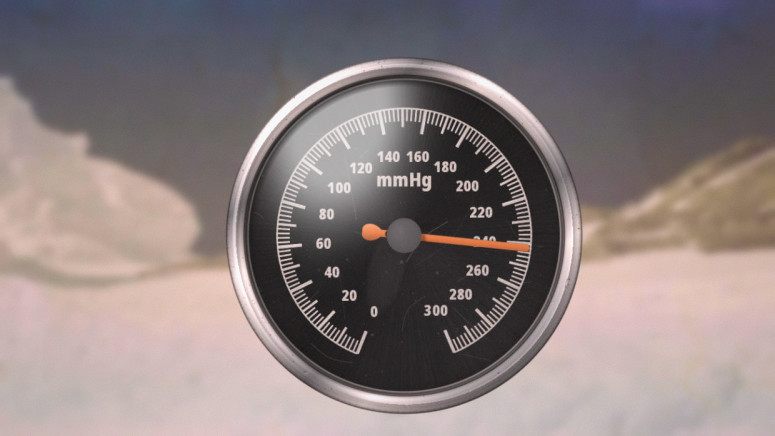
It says 242 mmHg
